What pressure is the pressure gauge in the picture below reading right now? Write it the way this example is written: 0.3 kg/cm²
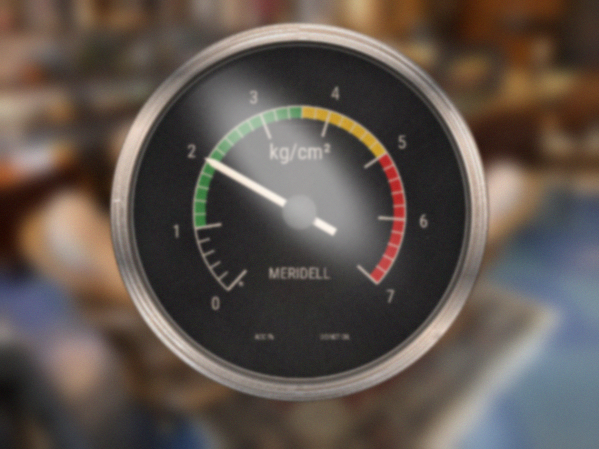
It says 2 kg/cm²
